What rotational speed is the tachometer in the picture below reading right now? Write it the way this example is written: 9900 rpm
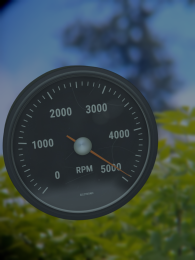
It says 4900 rpm
